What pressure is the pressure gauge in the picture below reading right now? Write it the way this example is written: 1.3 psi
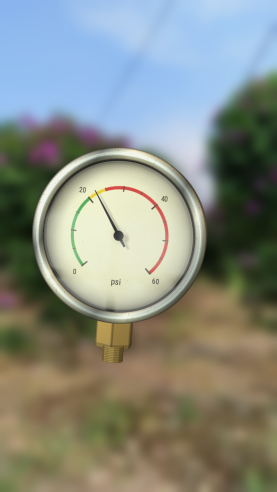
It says 22.5 psi
